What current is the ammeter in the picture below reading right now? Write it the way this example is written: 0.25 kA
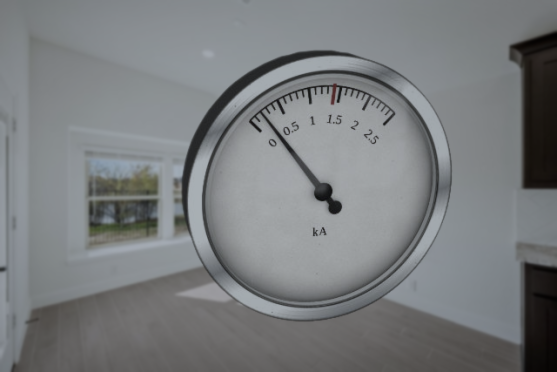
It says 0.2 kA
